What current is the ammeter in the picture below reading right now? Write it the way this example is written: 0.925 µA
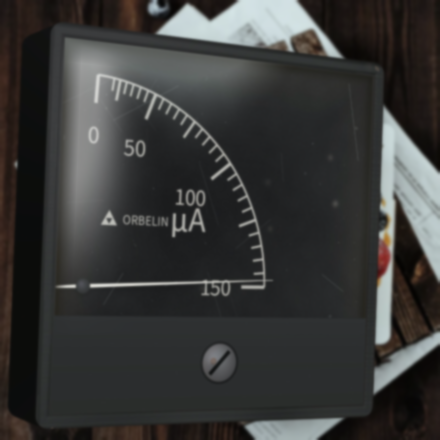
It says 147.5 µA
